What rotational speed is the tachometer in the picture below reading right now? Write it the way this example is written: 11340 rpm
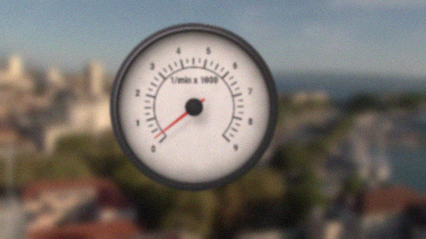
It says 250 rpm
